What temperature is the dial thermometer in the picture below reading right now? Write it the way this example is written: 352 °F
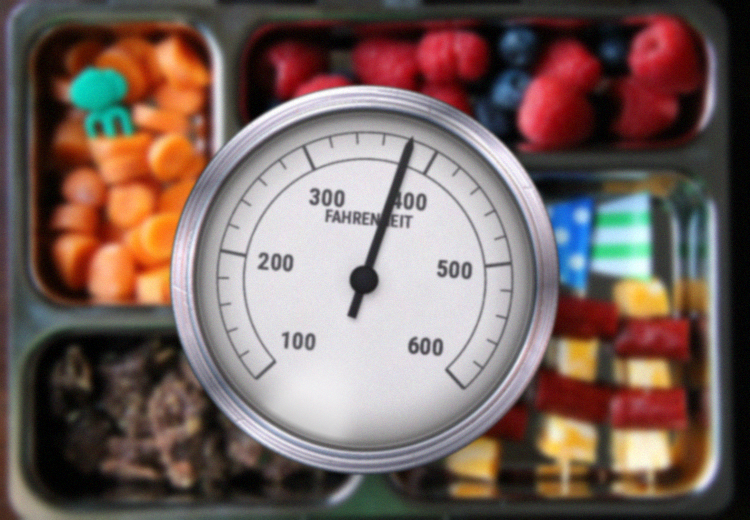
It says 380 °F
